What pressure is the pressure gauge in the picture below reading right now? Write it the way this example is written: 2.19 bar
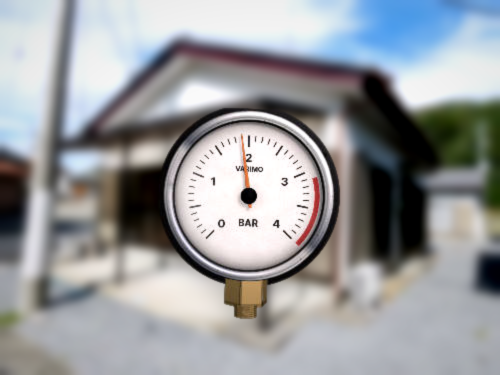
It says 1.9 bar
